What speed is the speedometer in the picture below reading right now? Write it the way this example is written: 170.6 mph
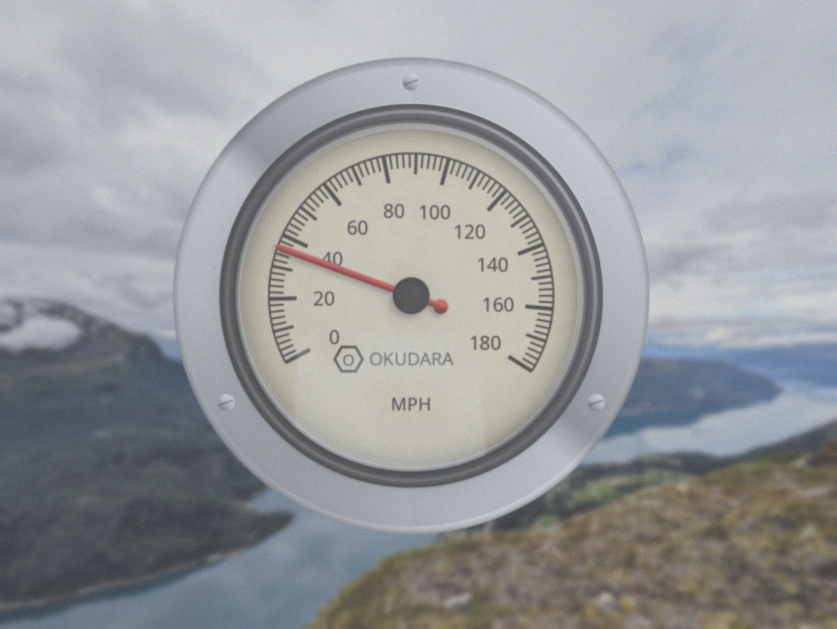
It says 36 mph
